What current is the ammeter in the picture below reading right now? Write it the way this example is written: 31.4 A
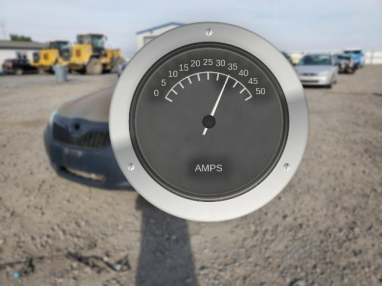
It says 35 A
